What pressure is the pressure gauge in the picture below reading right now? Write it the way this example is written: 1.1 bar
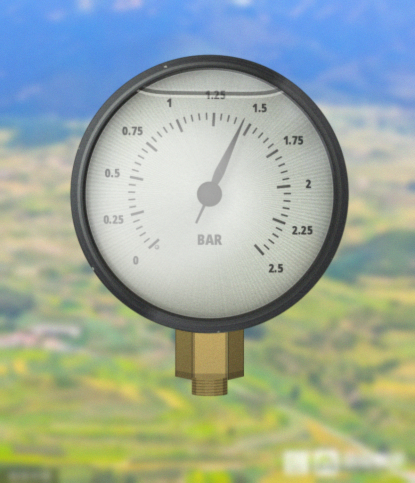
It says 1.45 bar
